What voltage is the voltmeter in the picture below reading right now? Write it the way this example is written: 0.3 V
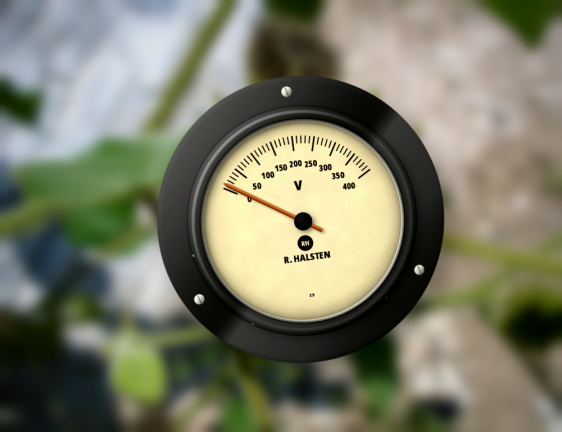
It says 10 V
